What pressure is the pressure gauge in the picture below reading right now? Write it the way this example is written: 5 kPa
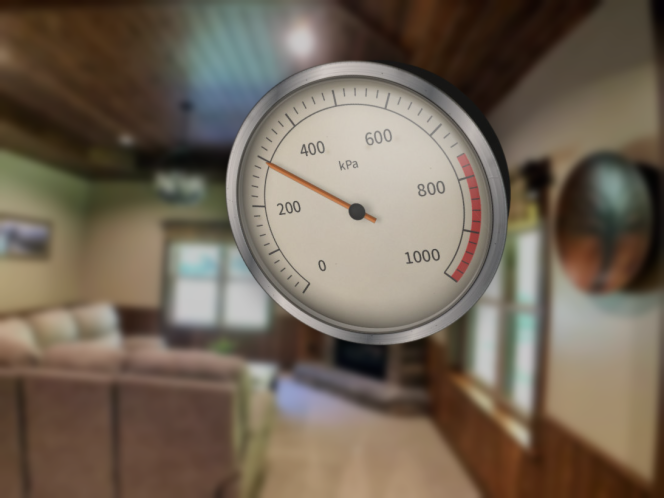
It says 300 kPa
